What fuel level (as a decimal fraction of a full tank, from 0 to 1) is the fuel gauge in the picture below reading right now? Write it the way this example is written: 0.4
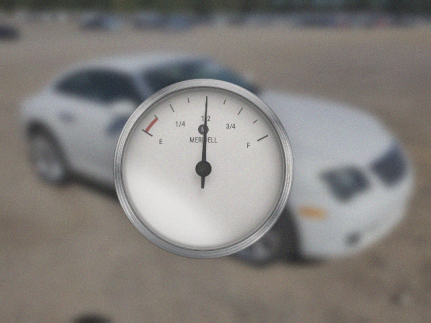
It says 0.5
